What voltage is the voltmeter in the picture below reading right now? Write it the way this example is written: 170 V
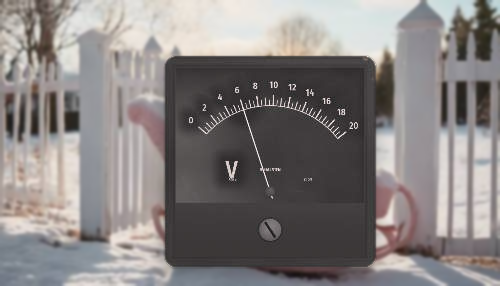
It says 6 V
